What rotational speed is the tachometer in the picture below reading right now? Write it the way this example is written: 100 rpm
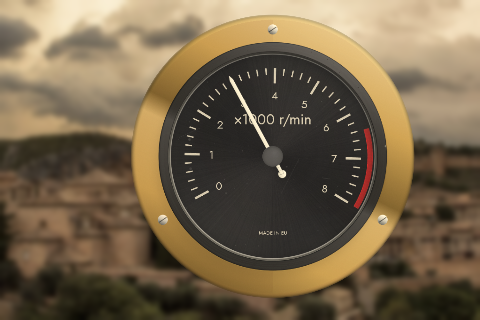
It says 3000 rpm
